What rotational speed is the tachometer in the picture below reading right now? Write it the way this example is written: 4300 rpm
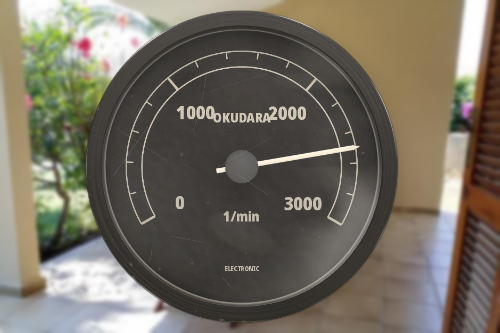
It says 2500 rpm
